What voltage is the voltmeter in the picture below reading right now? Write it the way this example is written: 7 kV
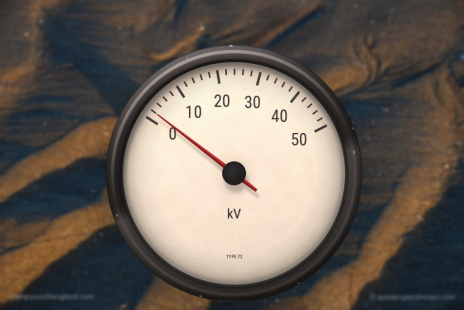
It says 2 kV
